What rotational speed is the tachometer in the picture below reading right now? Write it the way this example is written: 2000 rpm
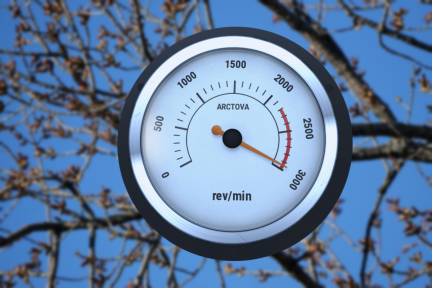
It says 2950 rpm
